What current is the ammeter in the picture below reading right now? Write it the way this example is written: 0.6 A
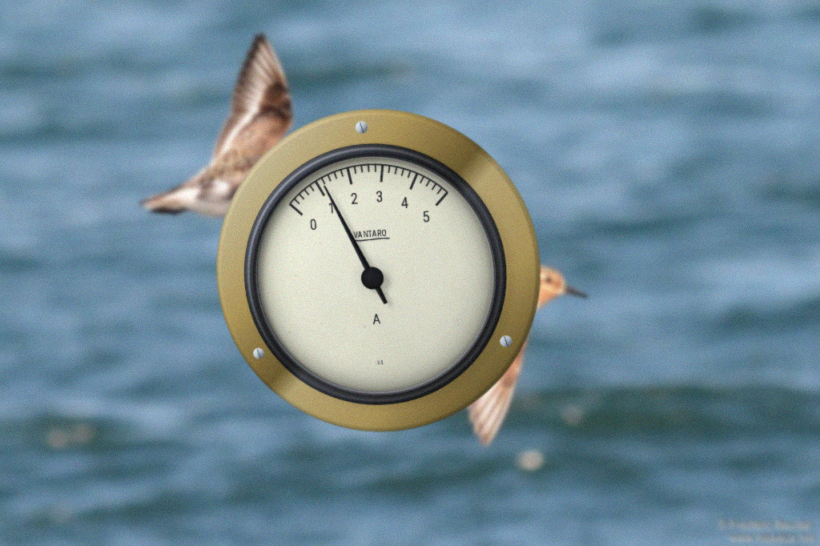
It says 1.2 A
